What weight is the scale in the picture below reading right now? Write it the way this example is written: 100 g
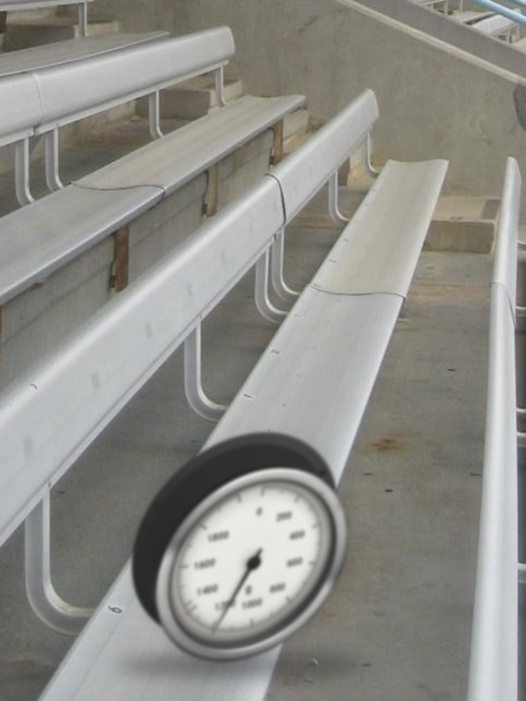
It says 1200 g
